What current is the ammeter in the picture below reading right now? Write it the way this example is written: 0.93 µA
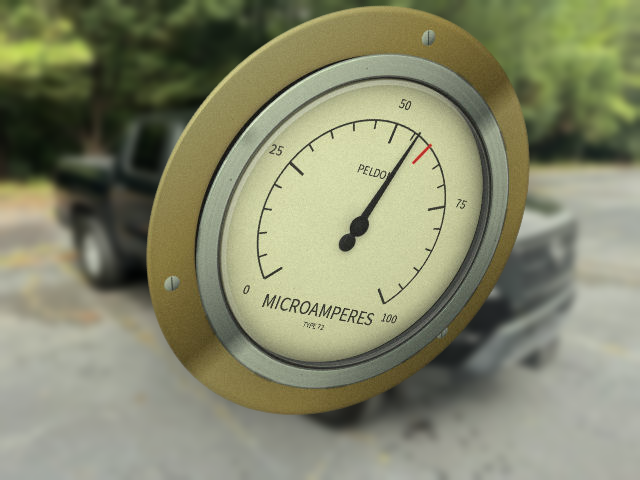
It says 55 µA
